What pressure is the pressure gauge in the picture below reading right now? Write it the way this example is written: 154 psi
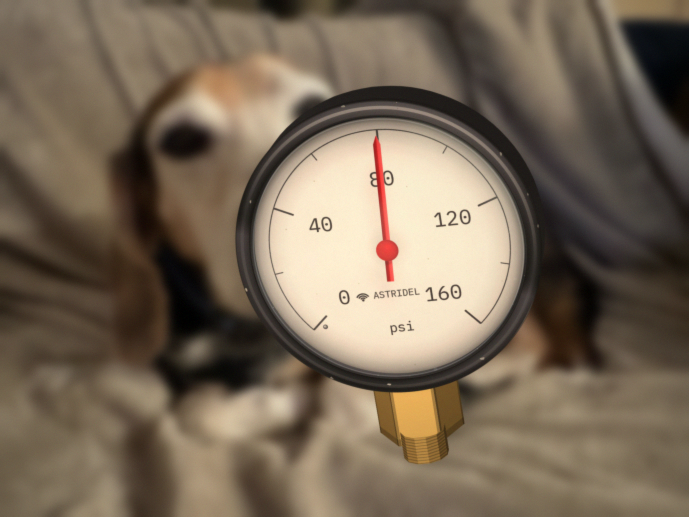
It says 80 psi
